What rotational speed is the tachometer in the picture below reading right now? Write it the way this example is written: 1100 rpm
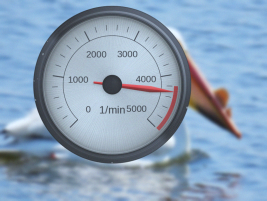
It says 4300 rpm
